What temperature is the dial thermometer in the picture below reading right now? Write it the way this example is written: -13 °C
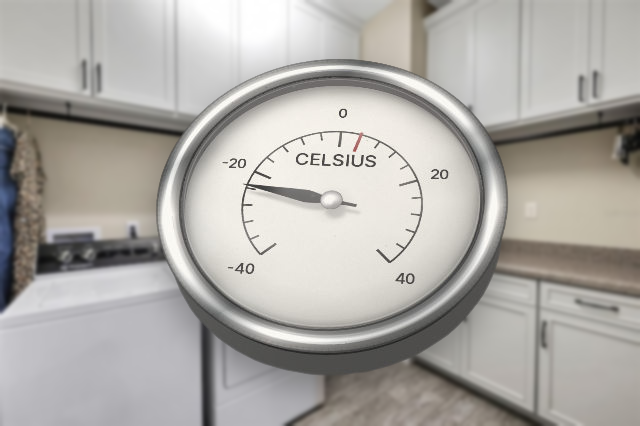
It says -24 °C
